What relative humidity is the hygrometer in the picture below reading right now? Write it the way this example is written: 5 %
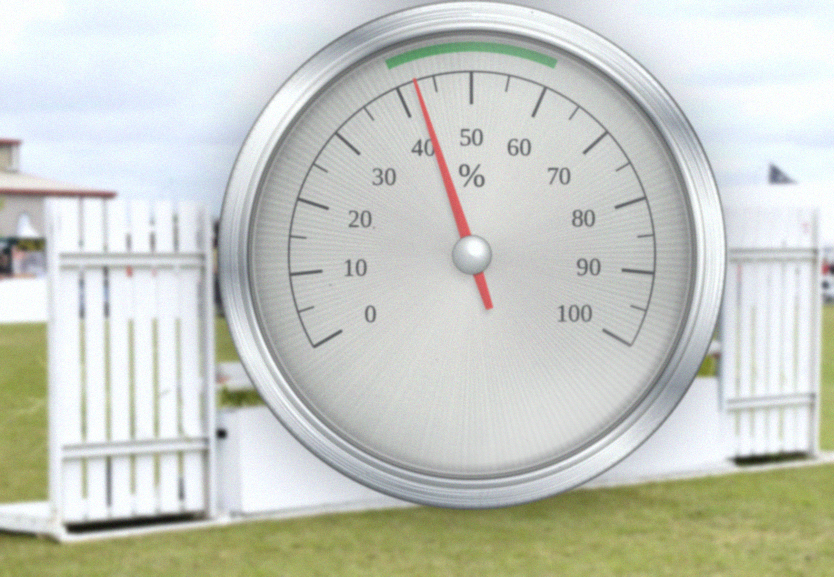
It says 42.5 %
